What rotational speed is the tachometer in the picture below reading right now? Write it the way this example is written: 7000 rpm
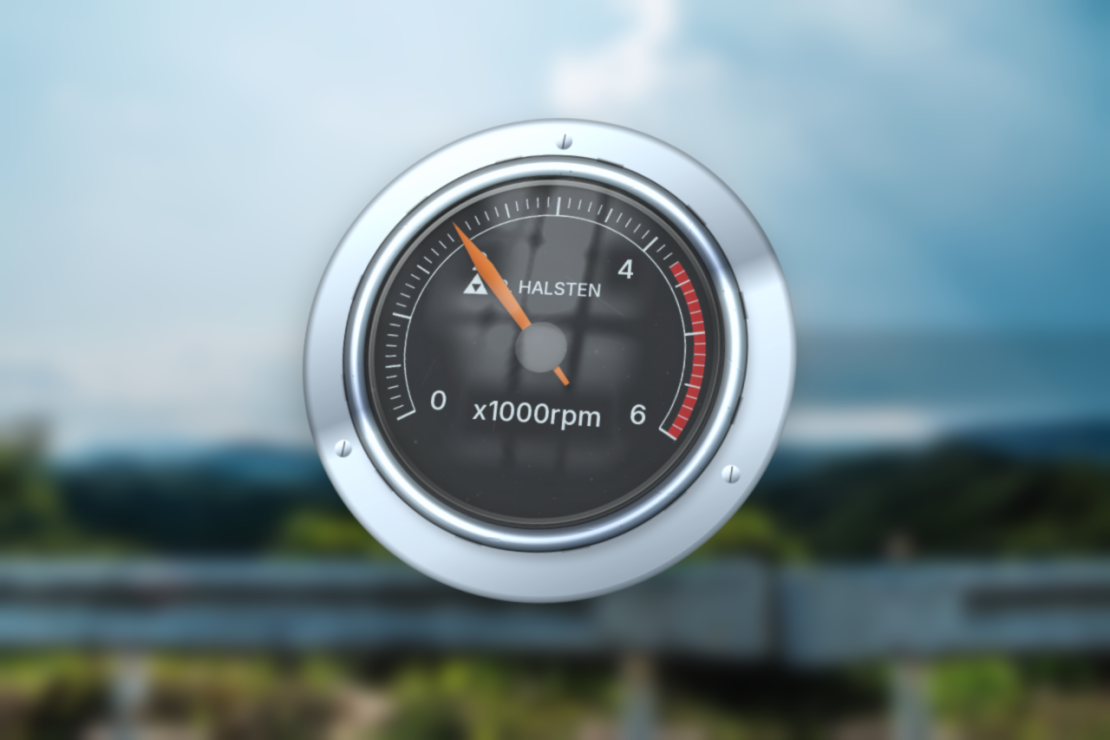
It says 2000 rpm
